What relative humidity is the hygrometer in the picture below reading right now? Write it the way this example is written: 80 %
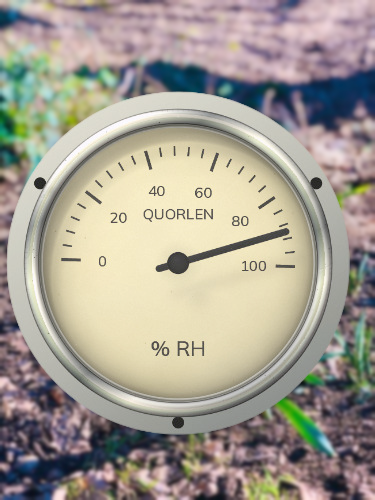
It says 90 %
